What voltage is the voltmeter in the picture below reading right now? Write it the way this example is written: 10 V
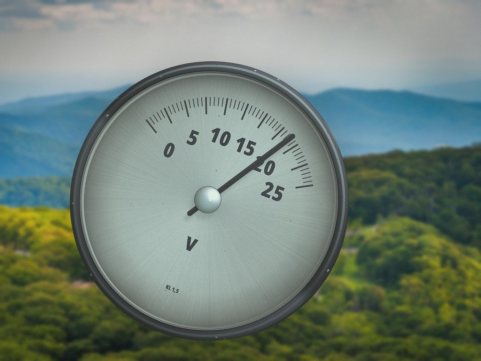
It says 19 V
